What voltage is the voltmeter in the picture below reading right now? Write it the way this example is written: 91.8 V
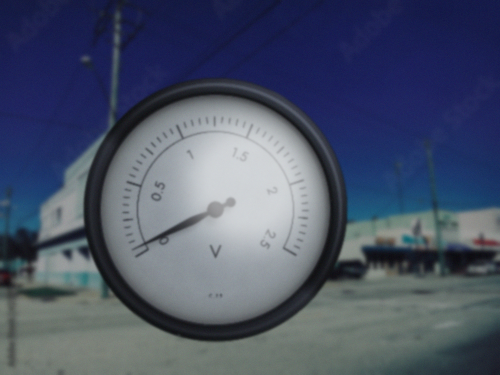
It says 0.05 V
